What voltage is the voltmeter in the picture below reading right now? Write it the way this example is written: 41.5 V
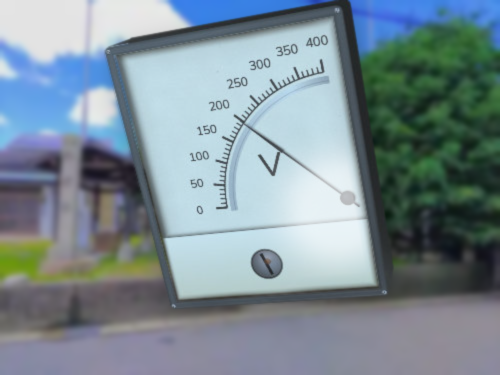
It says 200 V
